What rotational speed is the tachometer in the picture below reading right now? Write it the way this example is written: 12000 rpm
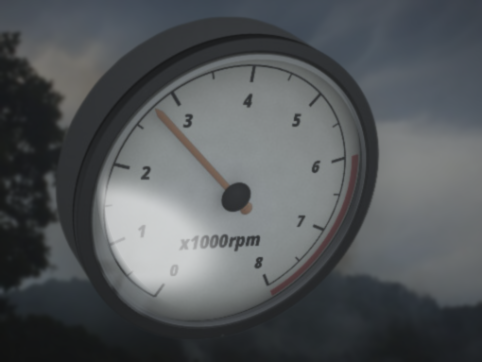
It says 2750 rpm
